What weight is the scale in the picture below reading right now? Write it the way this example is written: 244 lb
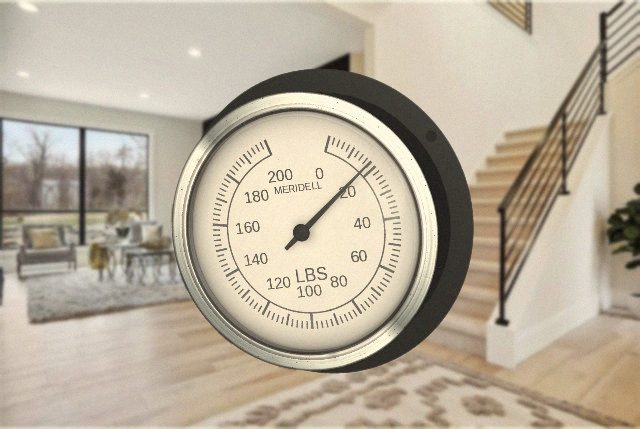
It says 18 lb
